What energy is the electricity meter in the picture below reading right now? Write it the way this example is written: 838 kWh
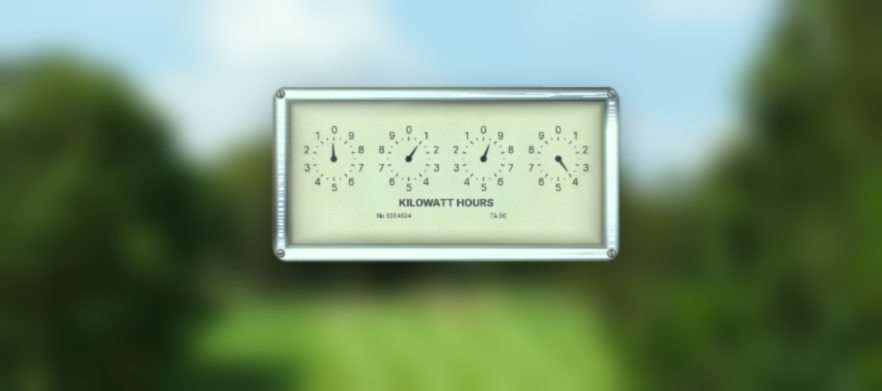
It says 94 kWh
